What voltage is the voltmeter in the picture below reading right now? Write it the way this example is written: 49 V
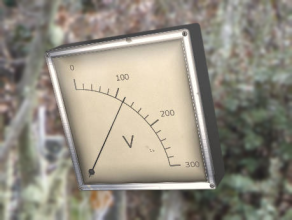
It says 120 V
